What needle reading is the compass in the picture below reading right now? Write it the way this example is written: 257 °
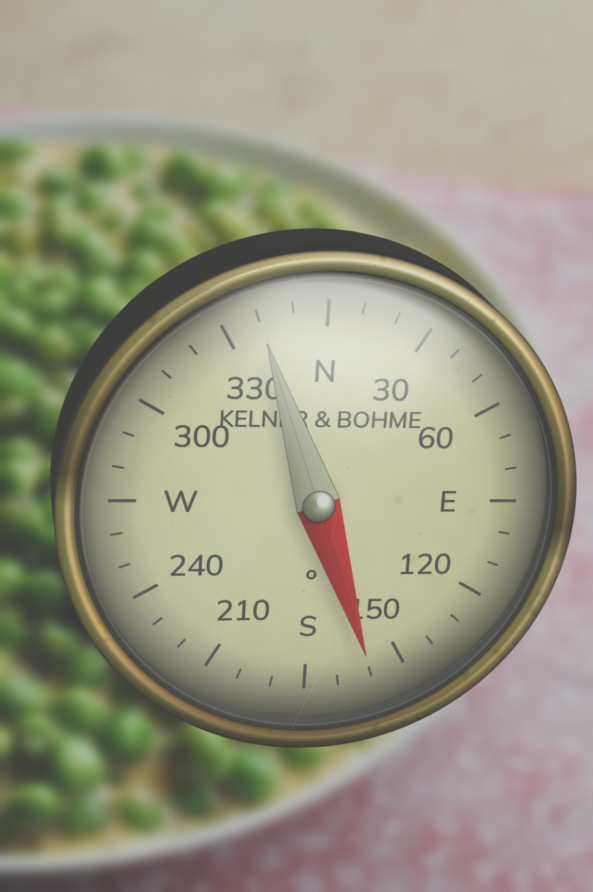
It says 160 °
